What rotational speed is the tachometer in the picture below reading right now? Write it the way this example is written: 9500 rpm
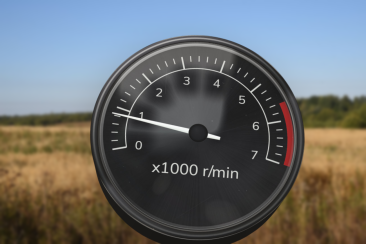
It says 800 rpm
